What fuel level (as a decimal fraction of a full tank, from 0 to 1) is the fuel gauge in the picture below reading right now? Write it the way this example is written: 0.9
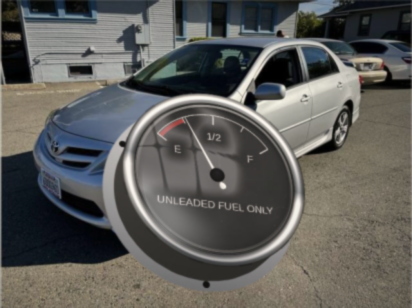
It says 0.25
